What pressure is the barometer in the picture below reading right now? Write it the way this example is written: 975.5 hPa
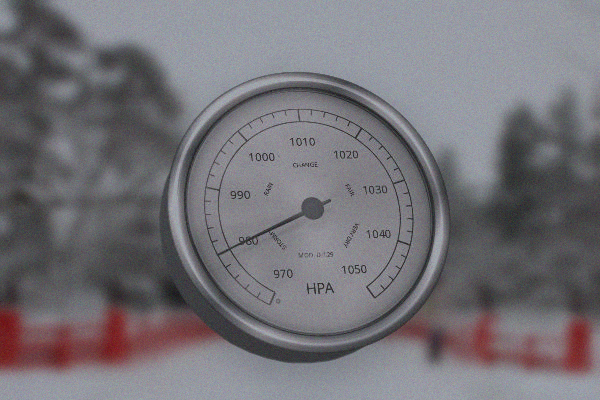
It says 980 hPa
